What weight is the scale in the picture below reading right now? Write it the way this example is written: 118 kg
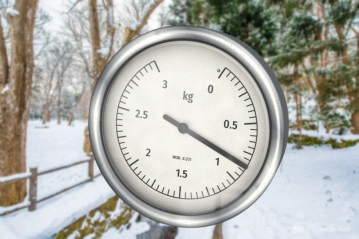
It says 0.85 kg
